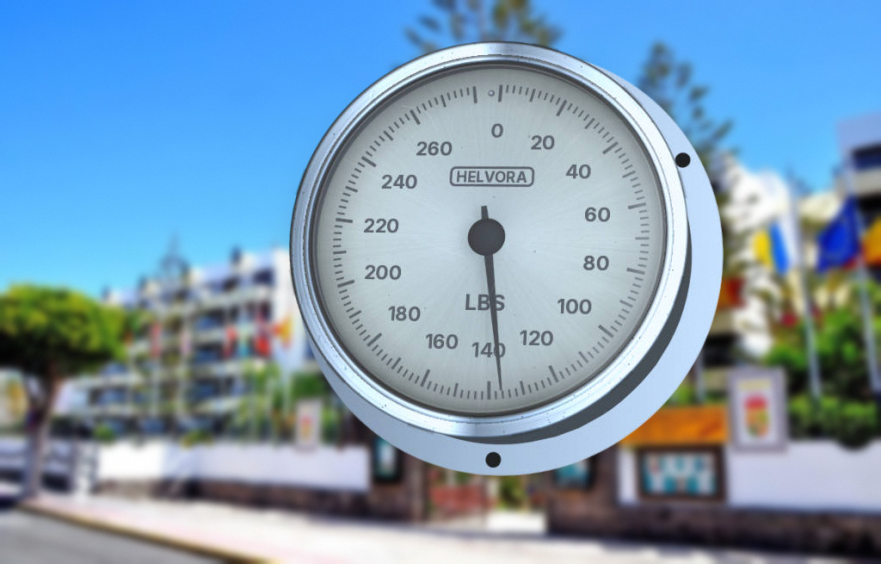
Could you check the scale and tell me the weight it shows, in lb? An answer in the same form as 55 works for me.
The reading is 136
